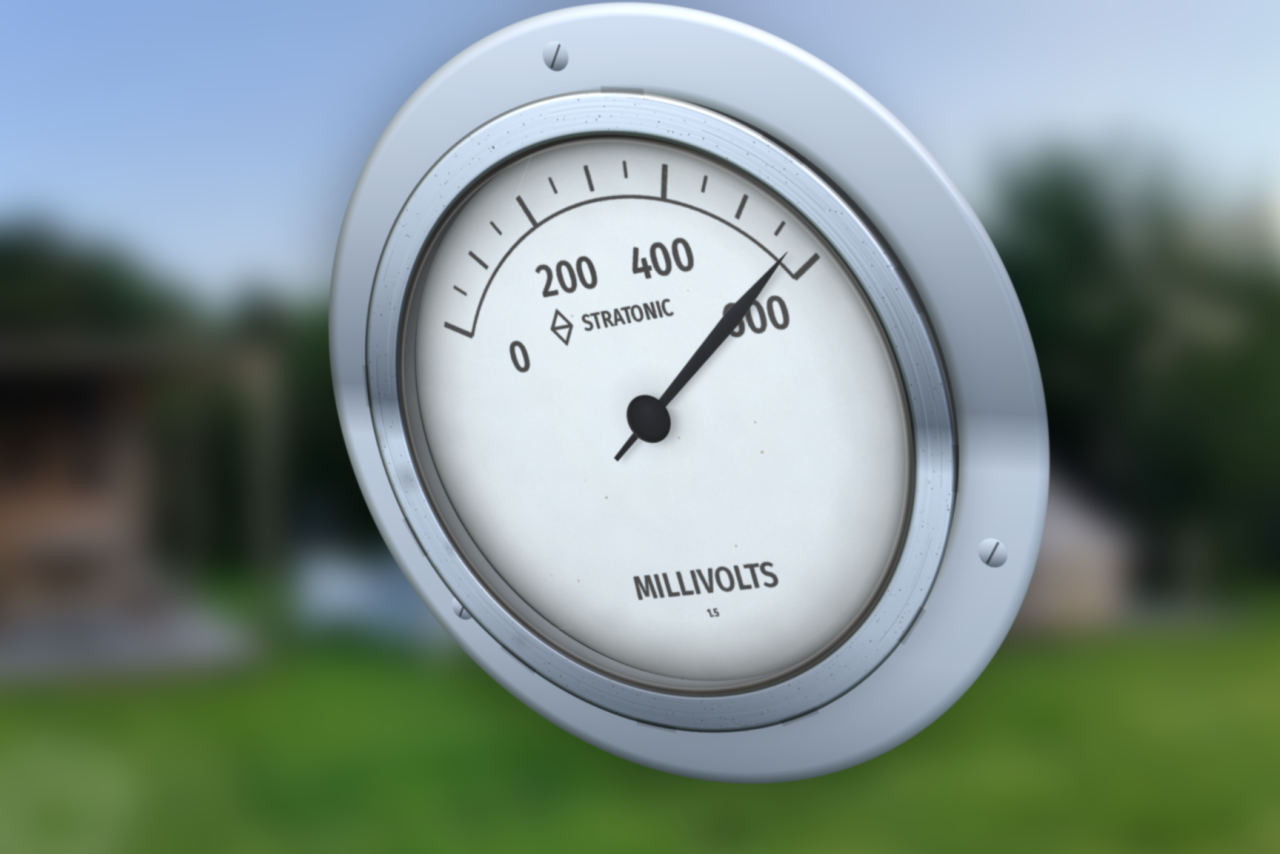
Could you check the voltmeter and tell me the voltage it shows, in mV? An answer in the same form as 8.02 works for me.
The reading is 575
